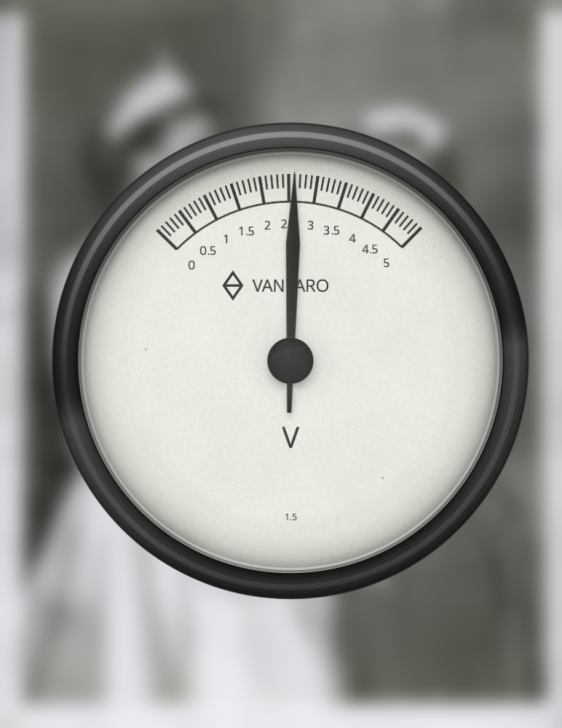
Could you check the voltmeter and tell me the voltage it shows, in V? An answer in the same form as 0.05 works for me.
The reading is 2.6
